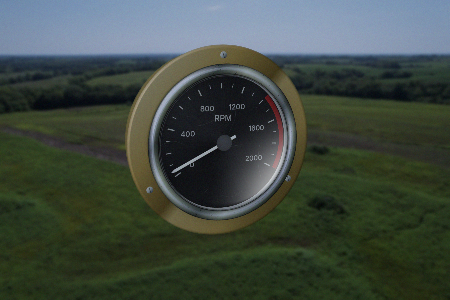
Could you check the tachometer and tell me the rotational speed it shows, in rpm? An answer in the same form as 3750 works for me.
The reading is 50
